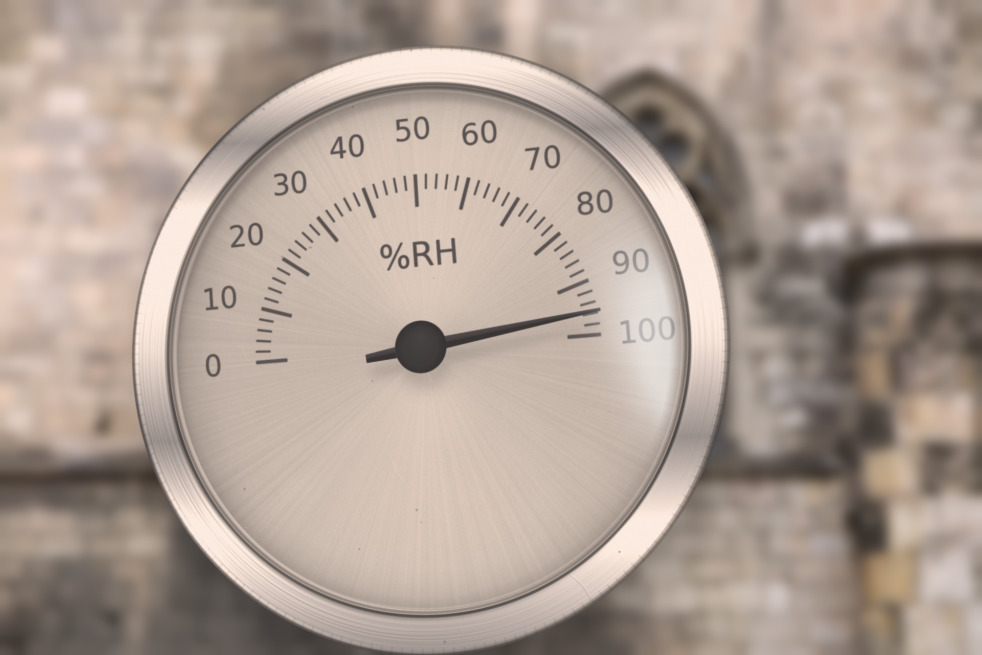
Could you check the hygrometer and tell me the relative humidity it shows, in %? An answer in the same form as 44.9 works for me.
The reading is 96
